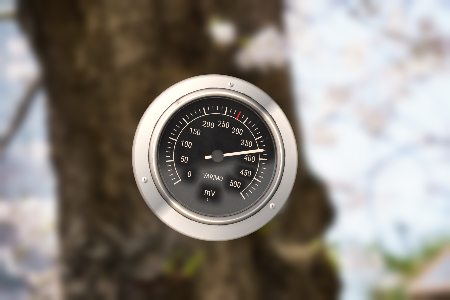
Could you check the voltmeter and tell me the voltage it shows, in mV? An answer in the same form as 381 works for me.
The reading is 380
